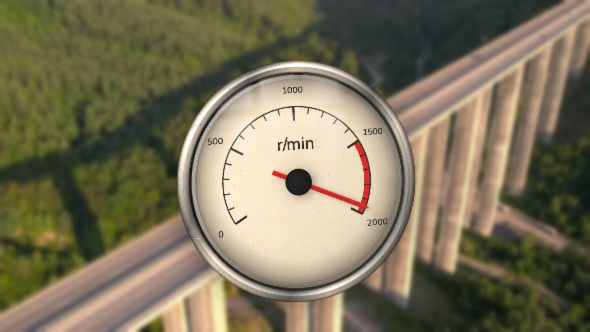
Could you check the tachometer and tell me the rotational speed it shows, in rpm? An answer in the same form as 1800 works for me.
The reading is 1950
